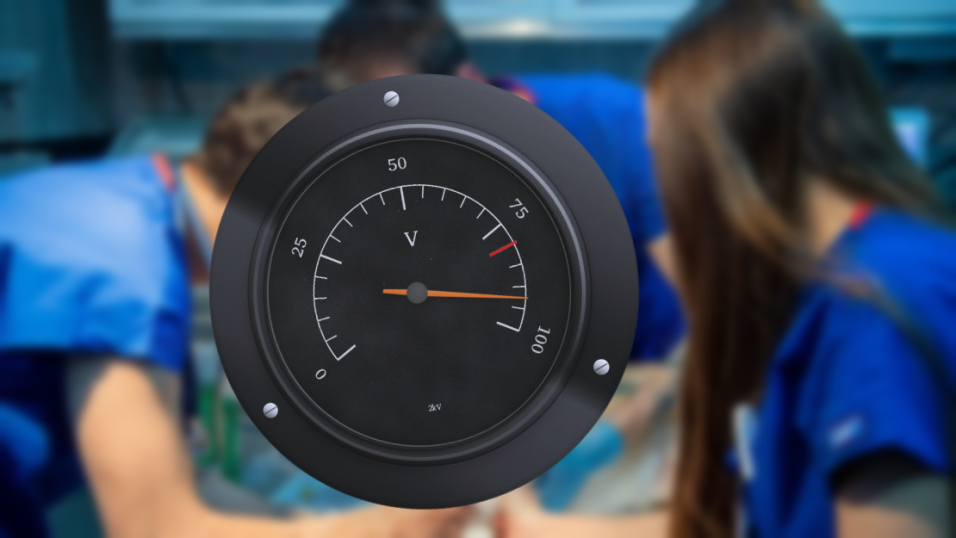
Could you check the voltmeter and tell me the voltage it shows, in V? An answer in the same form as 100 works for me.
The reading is 92.5
